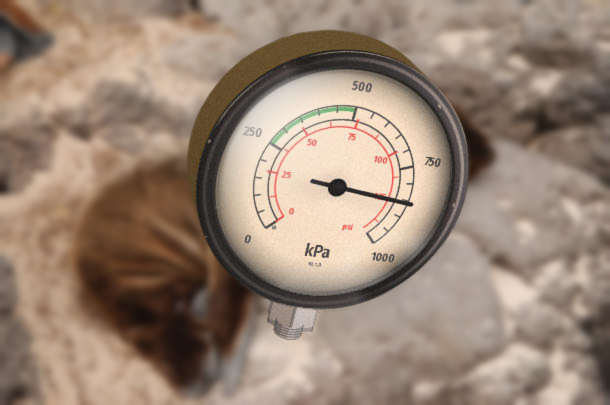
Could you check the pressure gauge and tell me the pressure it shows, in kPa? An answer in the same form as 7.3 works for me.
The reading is 850
